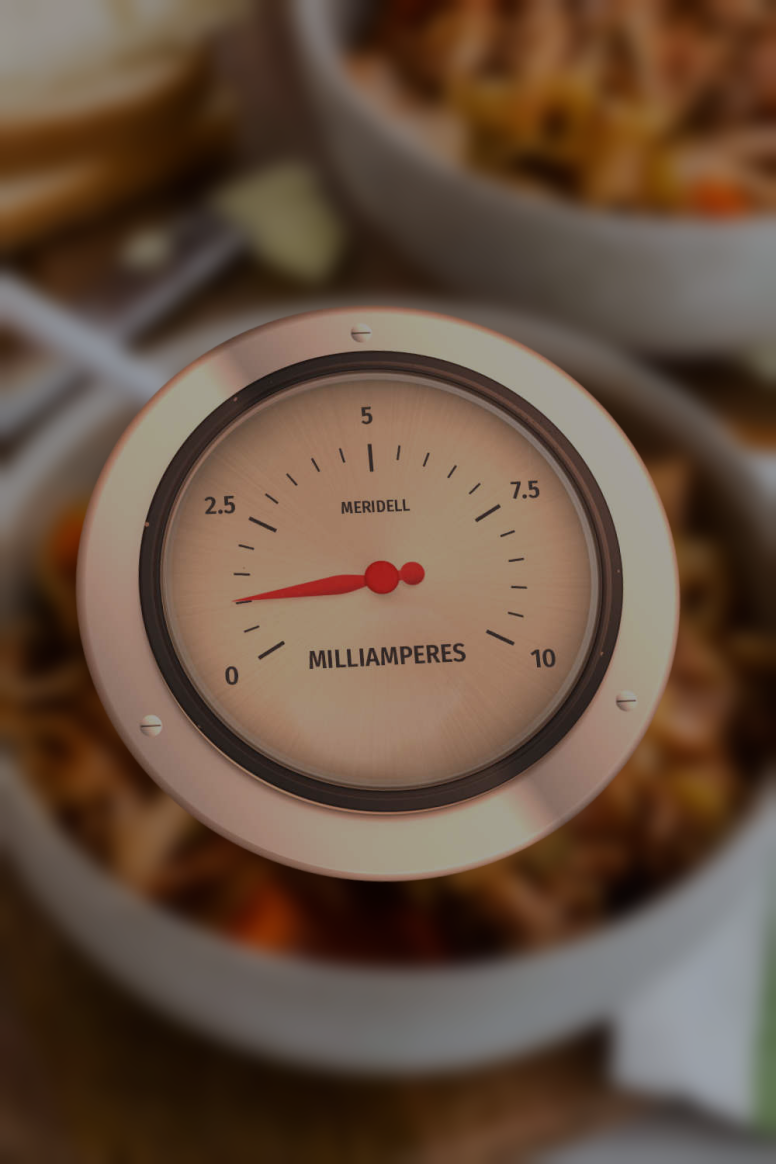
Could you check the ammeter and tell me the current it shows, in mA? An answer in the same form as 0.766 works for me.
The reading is 1
